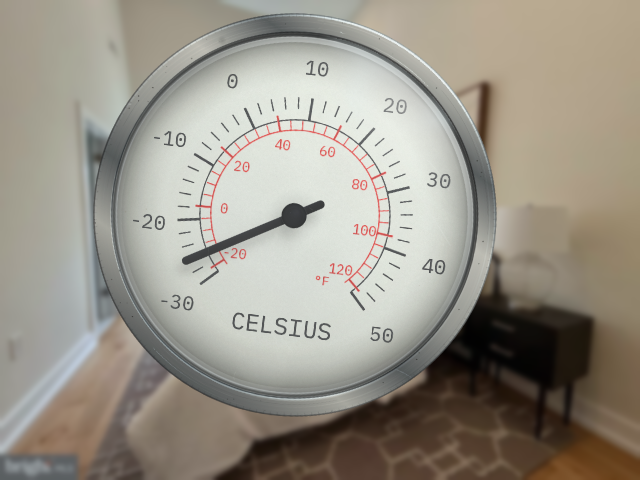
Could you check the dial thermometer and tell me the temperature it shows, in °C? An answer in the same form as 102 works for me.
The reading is -26
